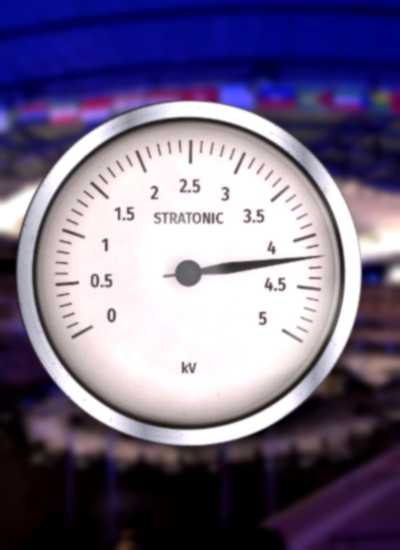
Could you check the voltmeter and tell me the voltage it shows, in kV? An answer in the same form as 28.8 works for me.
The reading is 4.2
